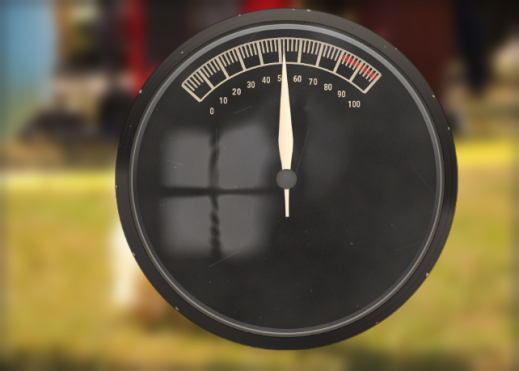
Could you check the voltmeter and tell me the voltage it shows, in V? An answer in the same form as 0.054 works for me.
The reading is 52
